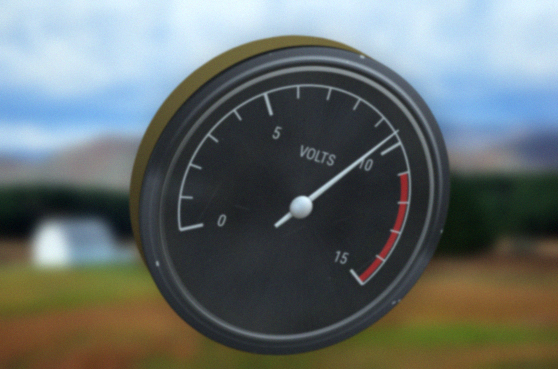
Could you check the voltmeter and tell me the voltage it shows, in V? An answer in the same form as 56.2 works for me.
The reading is 9.5
